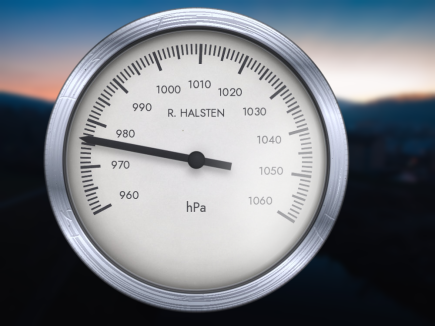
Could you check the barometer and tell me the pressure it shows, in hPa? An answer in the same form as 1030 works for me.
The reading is 976
